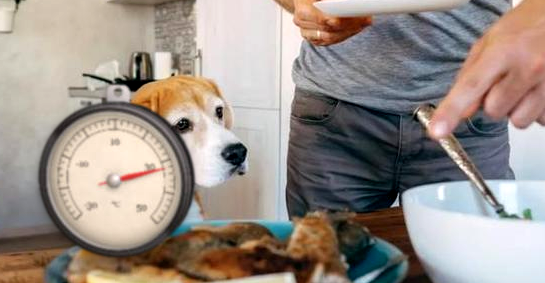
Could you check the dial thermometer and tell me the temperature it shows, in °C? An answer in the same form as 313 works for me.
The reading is 32
